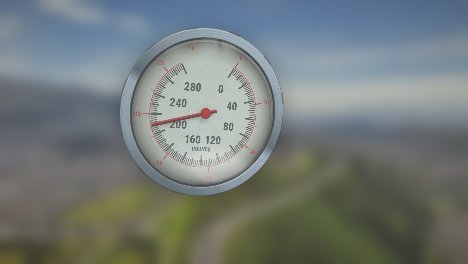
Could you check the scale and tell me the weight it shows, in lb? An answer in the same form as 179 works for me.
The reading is 210
